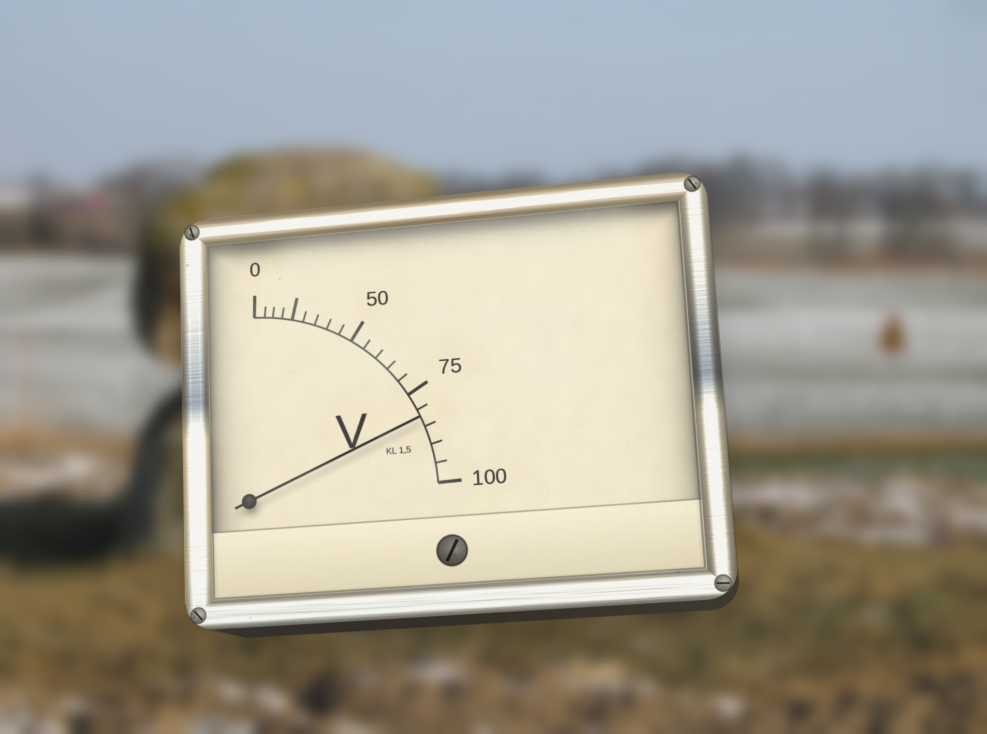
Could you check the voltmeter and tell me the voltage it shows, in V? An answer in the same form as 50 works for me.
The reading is 82.5
